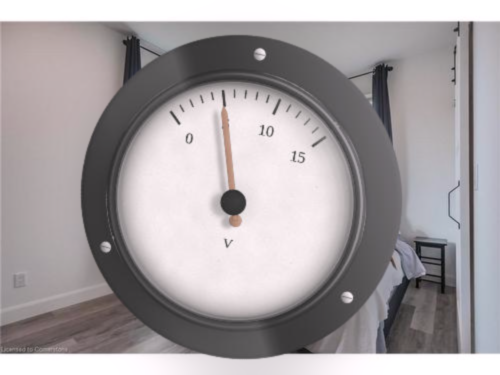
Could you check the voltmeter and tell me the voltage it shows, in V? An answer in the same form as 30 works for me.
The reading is 5
